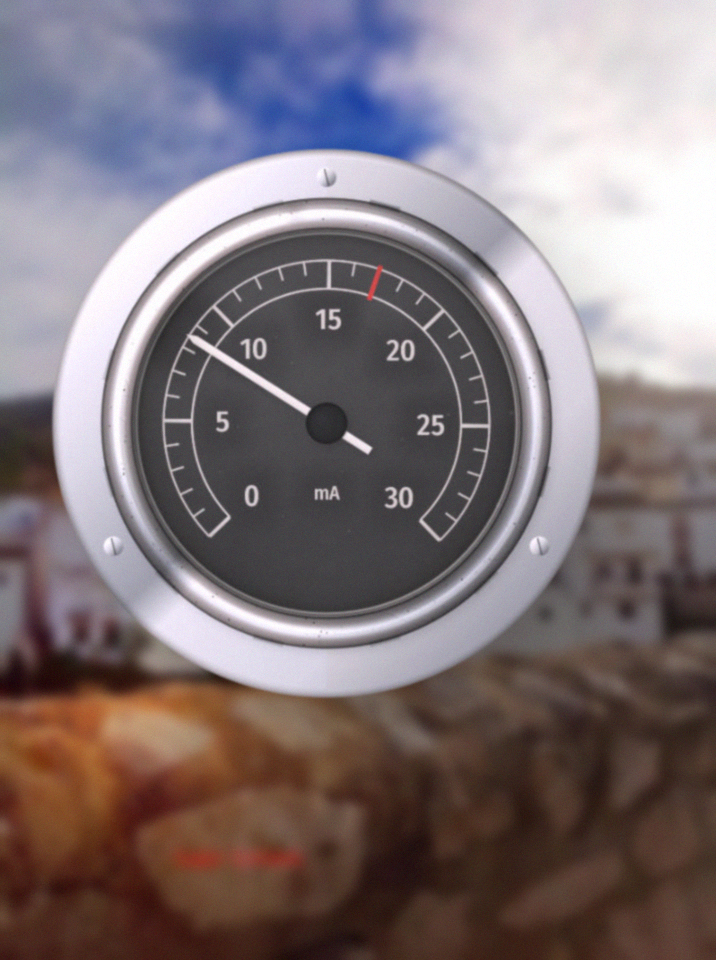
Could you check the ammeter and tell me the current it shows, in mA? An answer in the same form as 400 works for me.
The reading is 8.5
